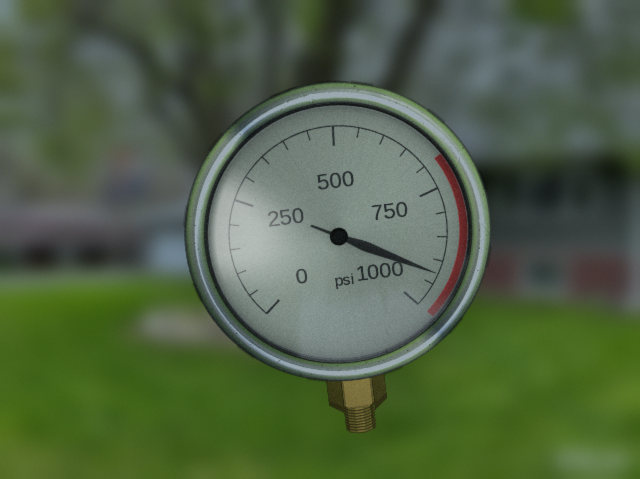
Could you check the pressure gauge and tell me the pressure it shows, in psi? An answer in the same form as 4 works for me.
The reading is 925
